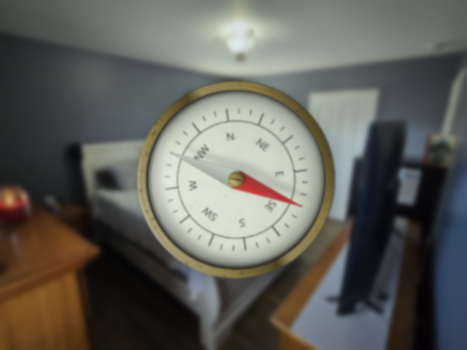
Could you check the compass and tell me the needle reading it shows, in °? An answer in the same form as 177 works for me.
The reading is 120
